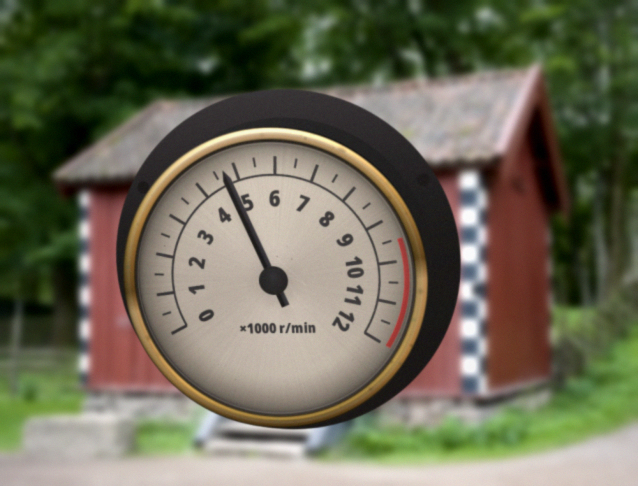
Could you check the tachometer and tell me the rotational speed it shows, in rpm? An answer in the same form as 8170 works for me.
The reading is 4750
